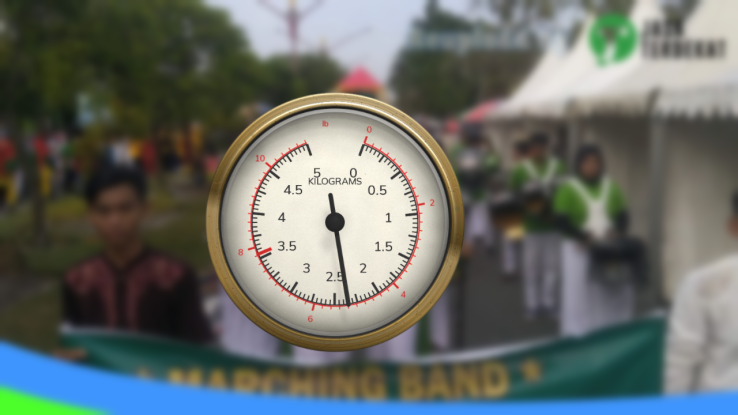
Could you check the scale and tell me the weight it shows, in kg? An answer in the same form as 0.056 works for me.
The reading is 2.35
